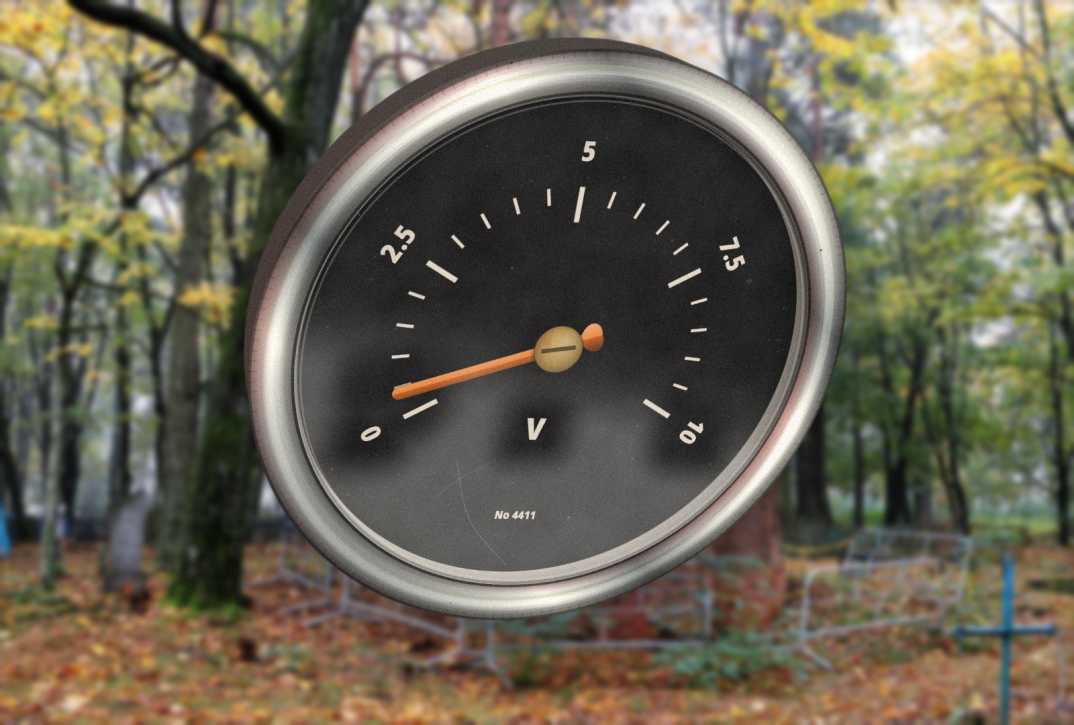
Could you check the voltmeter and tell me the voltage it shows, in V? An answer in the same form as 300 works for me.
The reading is 0.5
